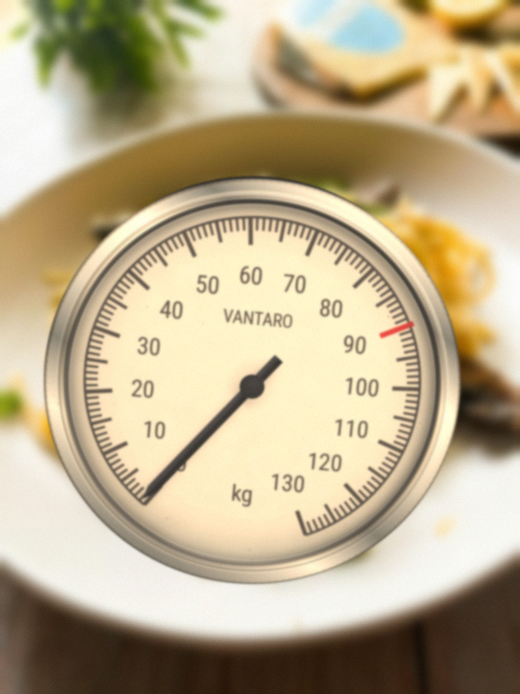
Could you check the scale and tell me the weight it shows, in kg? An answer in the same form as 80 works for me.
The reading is 1
